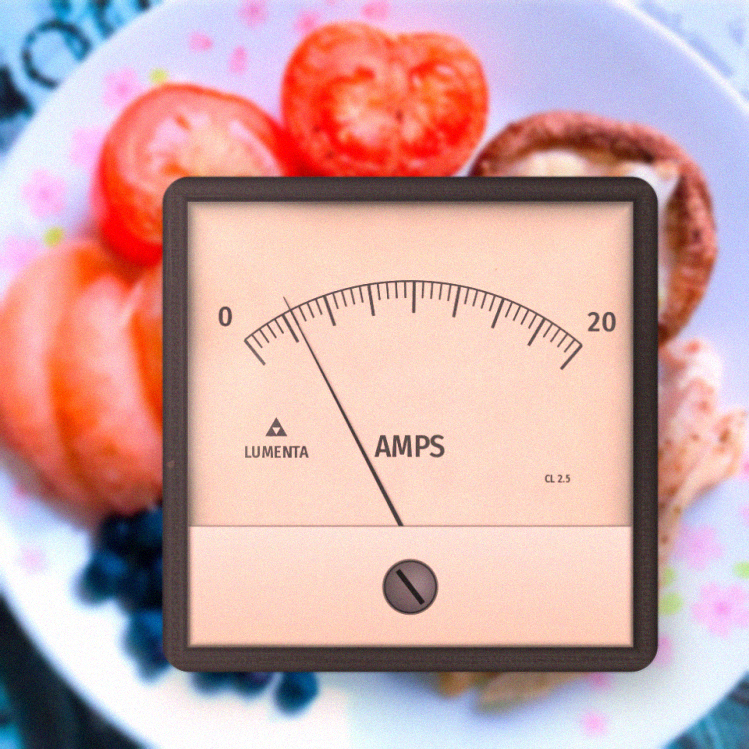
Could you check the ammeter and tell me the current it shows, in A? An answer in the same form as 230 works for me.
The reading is 3
